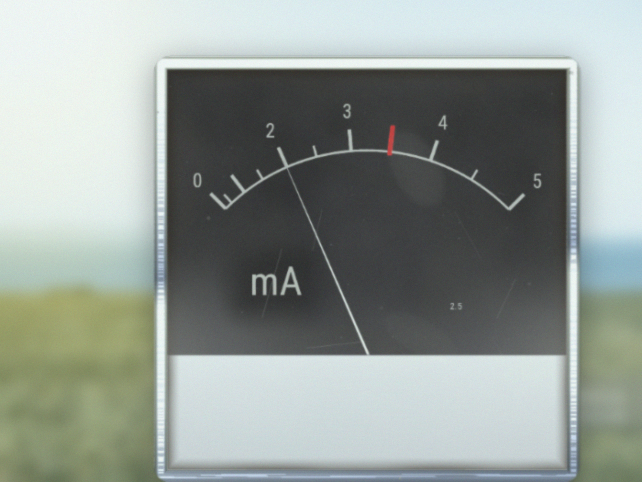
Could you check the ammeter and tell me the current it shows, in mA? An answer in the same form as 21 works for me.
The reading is 2
